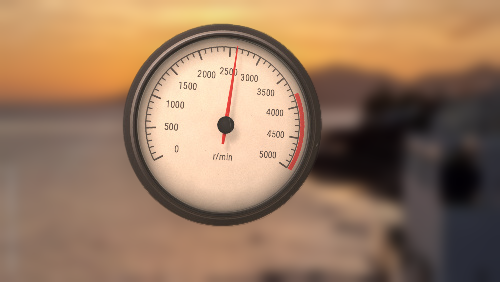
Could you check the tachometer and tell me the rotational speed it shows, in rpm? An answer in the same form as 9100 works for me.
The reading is 2600
